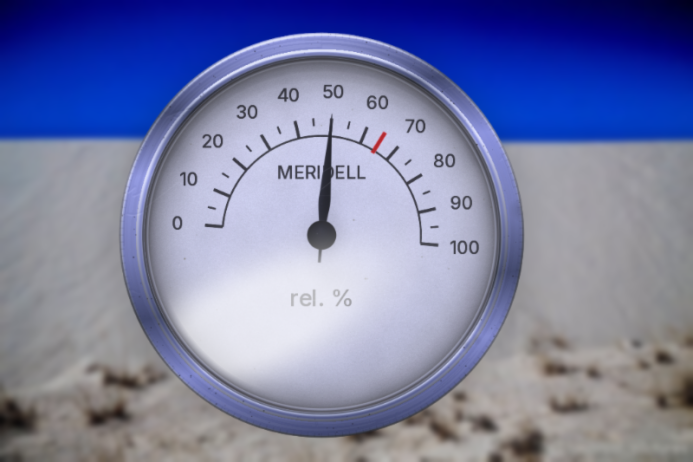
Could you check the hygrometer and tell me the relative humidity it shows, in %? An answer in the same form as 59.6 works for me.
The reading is 50
